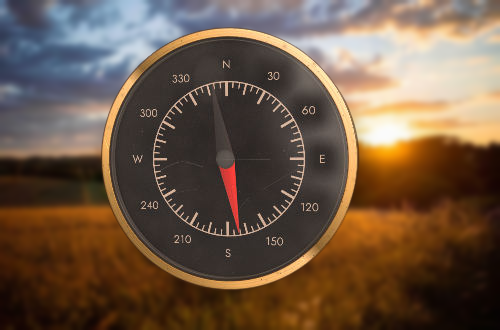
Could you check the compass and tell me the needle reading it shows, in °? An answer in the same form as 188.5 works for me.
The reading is 170
